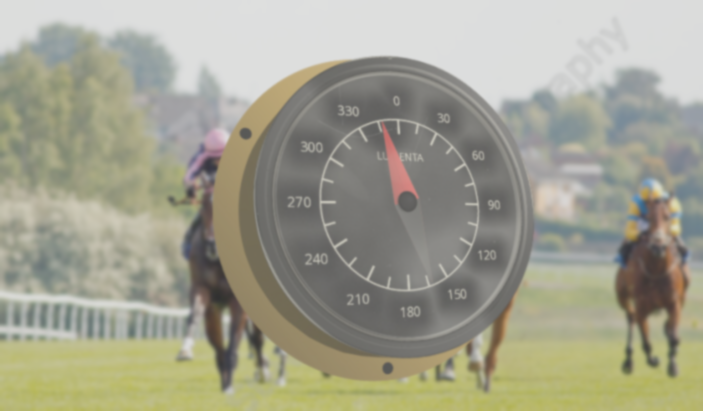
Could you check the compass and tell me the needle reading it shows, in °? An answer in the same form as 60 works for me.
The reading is 345
